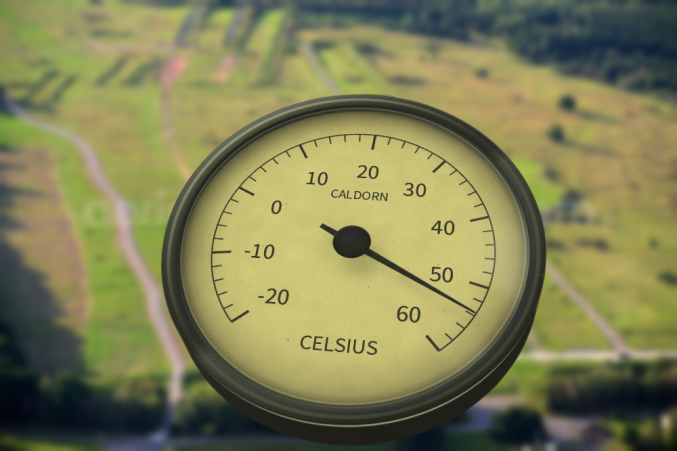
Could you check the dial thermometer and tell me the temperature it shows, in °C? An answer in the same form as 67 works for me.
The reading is 54
